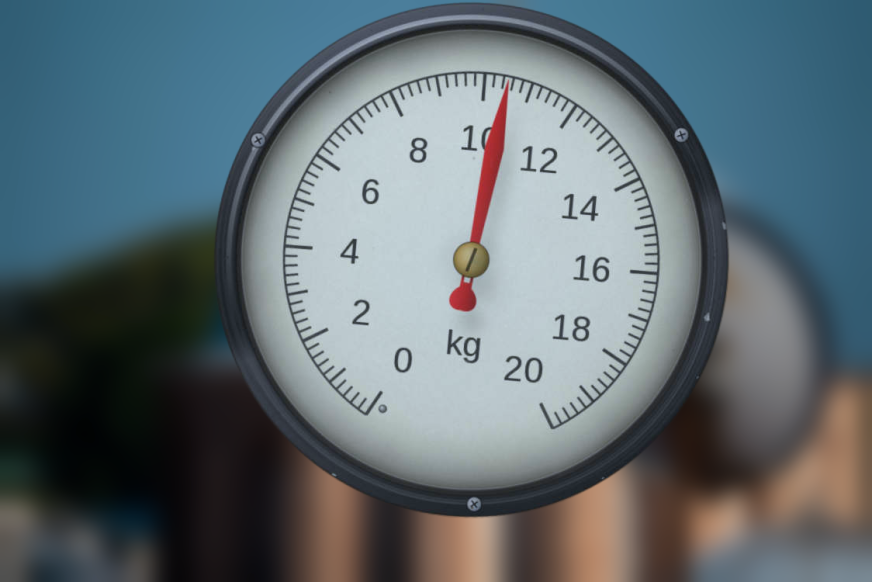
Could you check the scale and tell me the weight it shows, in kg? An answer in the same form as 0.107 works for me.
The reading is 10.5
